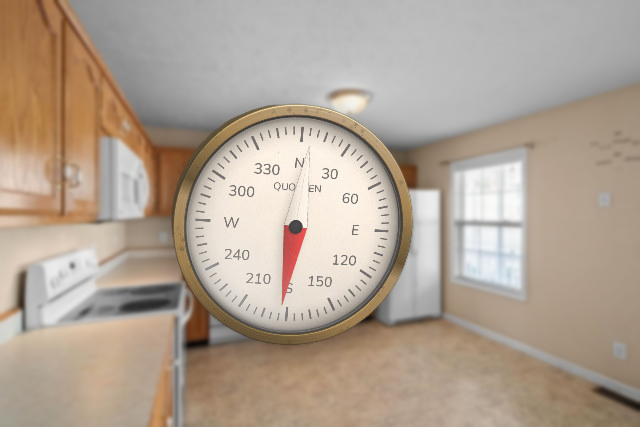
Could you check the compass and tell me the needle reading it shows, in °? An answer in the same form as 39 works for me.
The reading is 185
